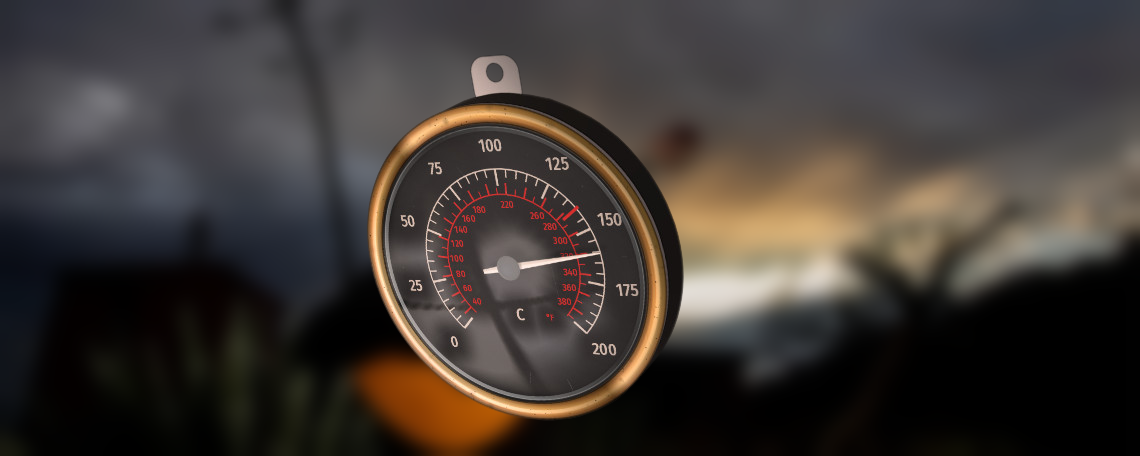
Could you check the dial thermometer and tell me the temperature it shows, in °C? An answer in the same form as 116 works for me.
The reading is 160
